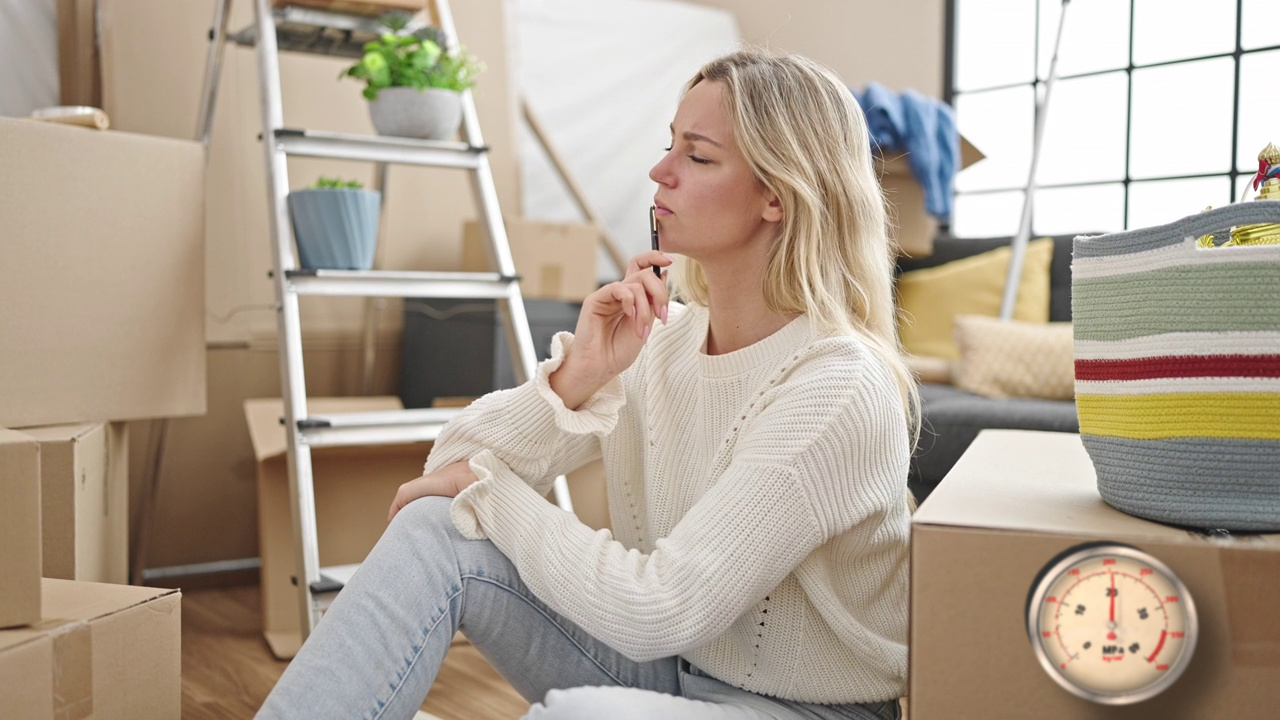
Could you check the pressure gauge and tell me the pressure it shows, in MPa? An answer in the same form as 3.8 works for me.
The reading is 20
